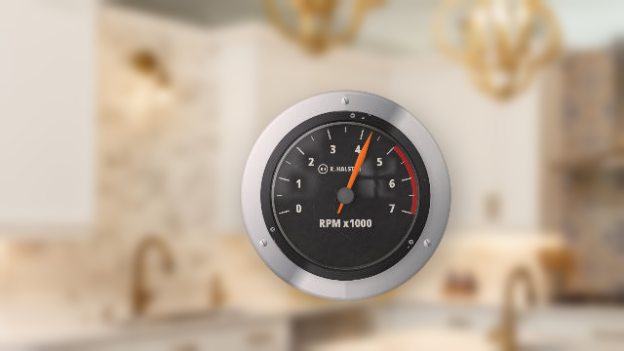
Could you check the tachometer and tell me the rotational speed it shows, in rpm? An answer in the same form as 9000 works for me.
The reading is 4250
